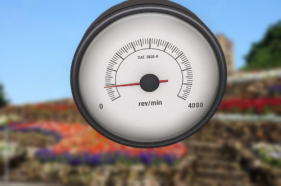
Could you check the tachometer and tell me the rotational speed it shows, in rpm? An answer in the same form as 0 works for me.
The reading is 400
